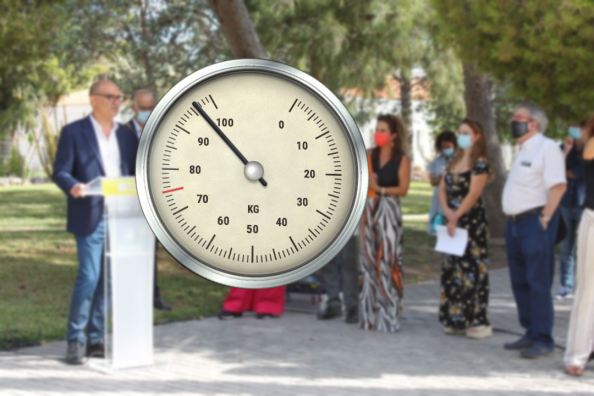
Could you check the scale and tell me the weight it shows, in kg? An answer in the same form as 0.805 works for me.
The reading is 96
